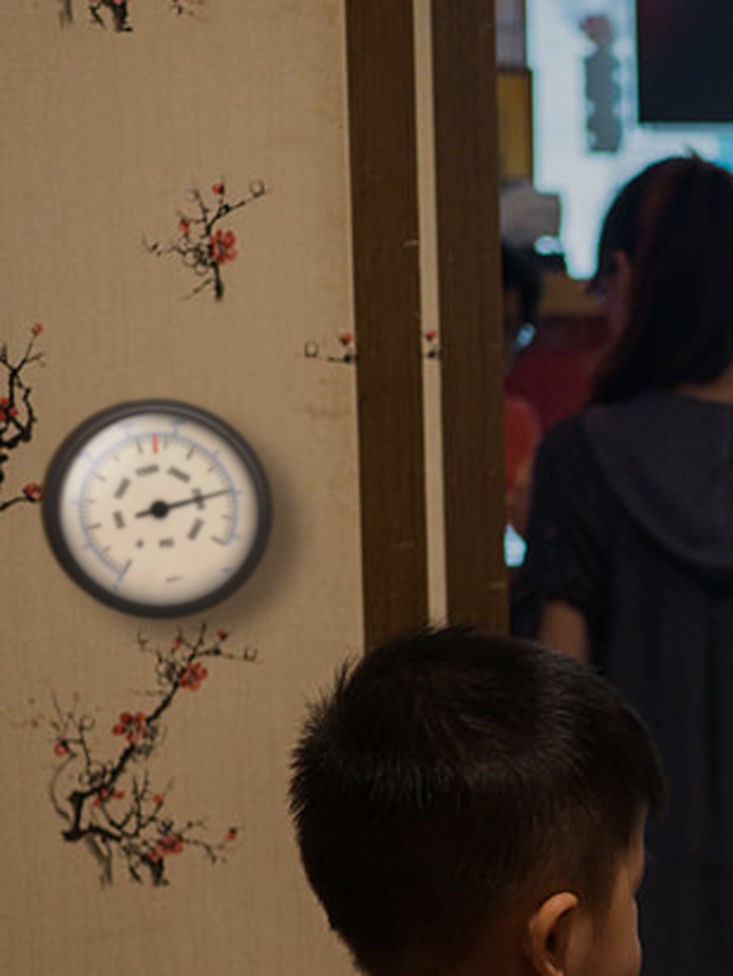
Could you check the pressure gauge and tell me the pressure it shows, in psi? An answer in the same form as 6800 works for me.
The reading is 2500
